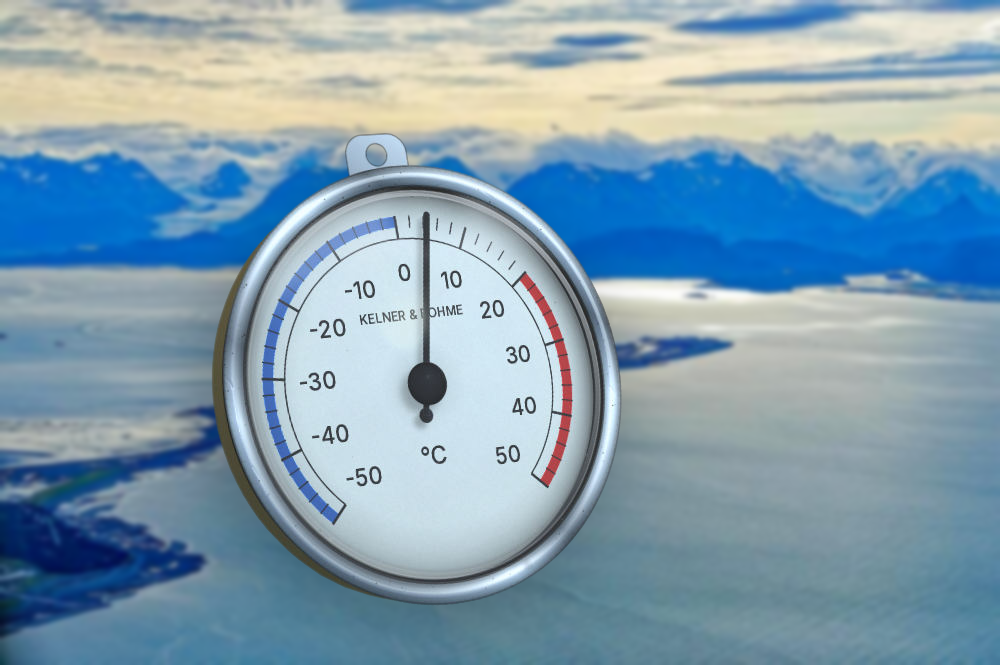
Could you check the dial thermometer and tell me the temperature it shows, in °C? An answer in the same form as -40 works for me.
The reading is 4
